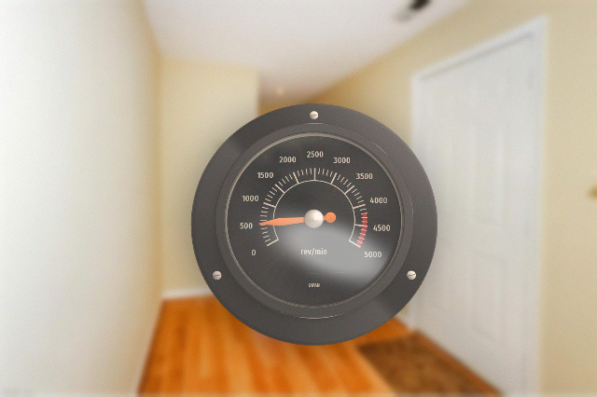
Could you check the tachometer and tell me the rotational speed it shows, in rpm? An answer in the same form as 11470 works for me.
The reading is 500
